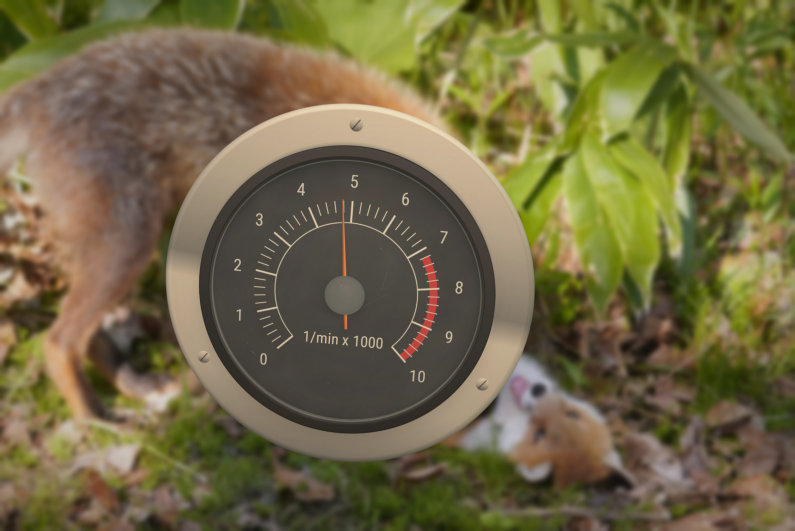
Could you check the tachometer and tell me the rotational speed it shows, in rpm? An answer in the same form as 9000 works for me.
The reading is 4800
